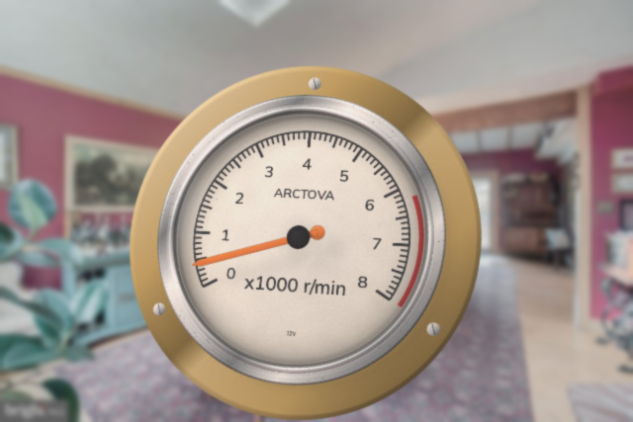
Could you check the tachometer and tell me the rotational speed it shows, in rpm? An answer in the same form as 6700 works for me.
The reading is 400
